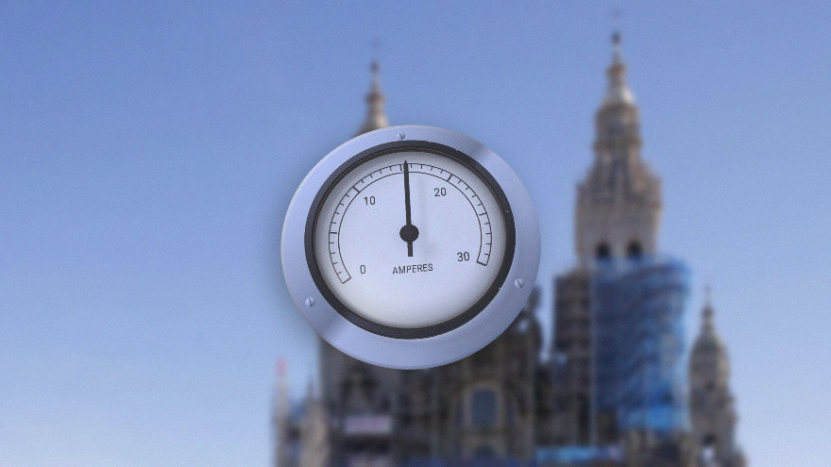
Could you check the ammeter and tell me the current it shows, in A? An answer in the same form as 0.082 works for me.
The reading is 15.5
